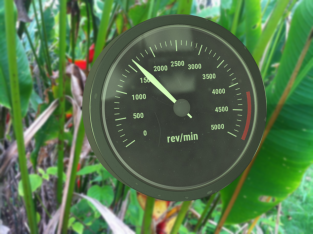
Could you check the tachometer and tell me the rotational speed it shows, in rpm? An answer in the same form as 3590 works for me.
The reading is 1600
